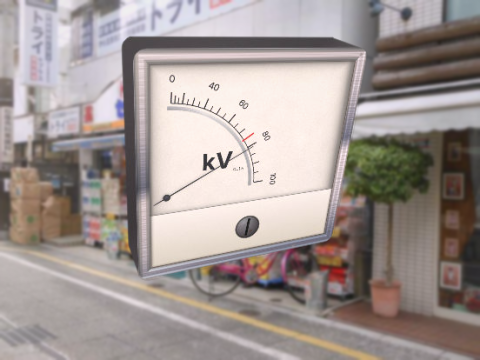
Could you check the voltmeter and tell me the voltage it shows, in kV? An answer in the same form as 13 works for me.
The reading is 80
